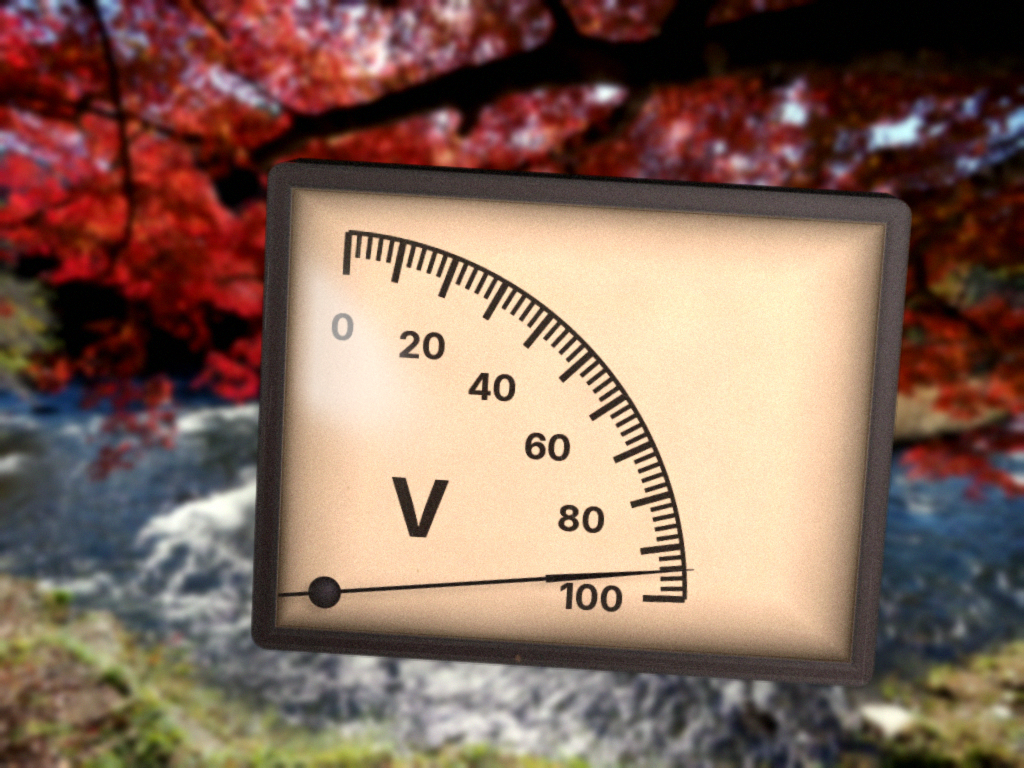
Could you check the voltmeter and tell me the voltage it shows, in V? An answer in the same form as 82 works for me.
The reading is 94
